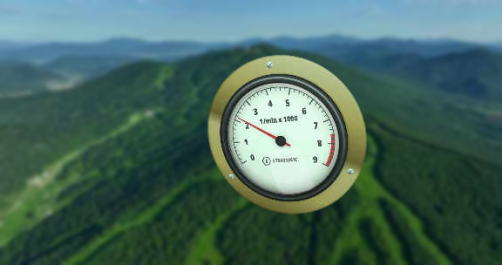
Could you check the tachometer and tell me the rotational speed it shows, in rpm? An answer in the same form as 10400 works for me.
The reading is 2200
